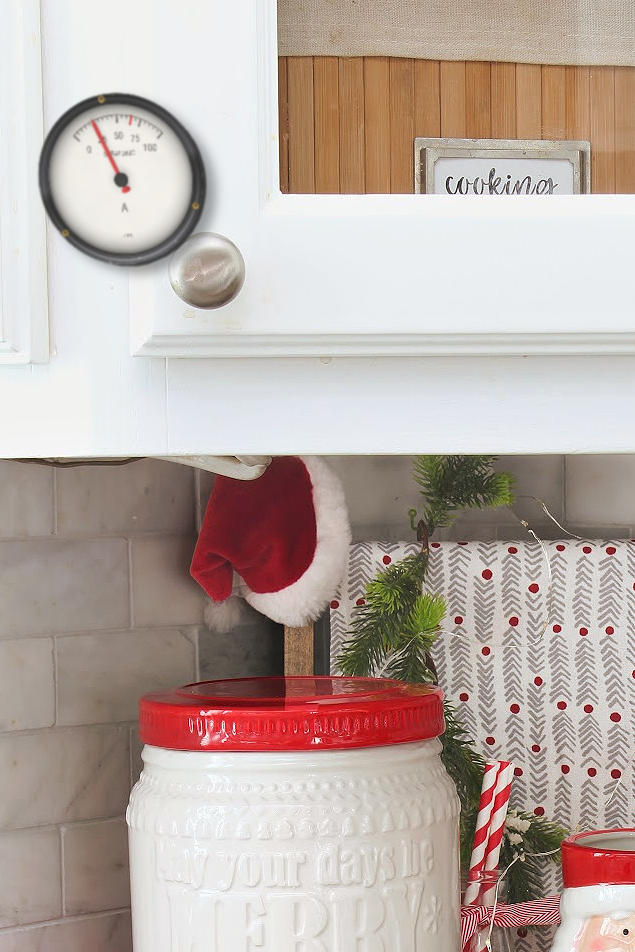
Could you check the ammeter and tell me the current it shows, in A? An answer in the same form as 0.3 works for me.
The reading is 25
